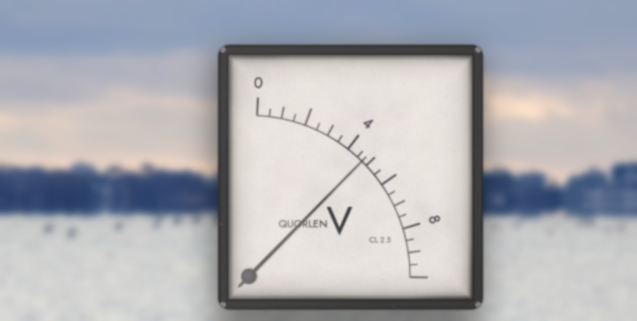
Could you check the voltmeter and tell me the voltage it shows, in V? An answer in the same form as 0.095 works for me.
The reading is 4.75
